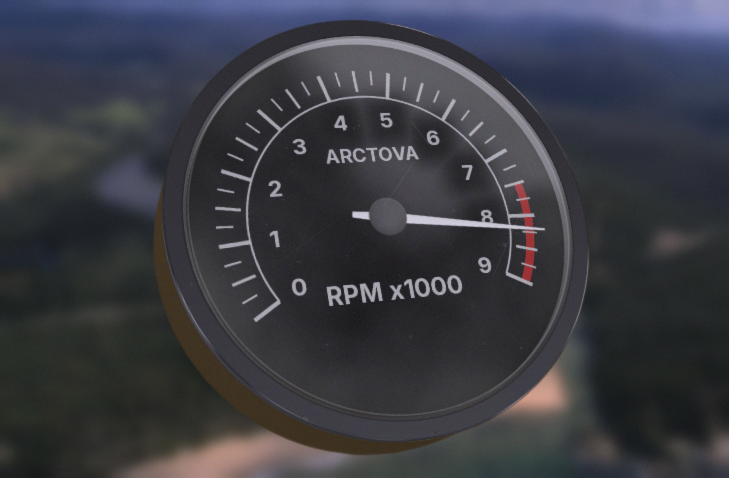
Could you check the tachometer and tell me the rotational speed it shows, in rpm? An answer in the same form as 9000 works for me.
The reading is 8250
